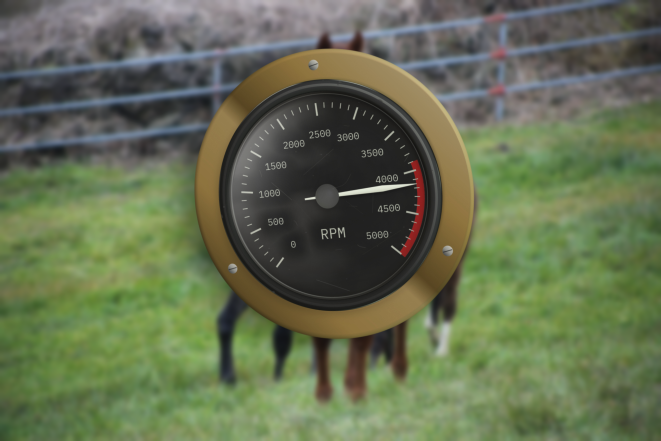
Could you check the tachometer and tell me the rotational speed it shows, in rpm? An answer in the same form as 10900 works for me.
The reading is 4150
